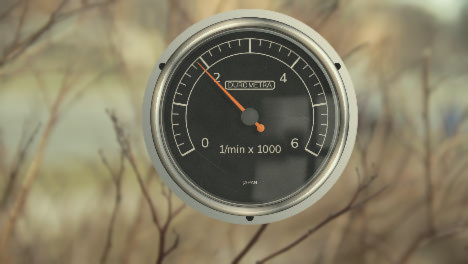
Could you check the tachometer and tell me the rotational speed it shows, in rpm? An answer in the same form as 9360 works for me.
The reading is 1900
